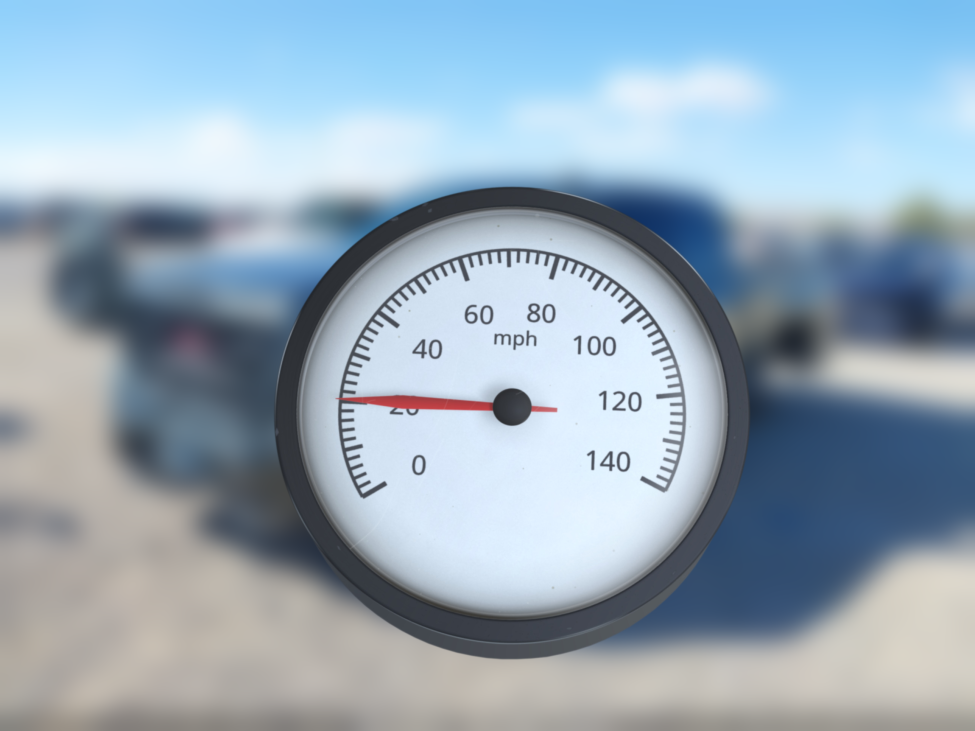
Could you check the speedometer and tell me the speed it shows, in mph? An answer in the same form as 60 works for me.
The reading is 20
